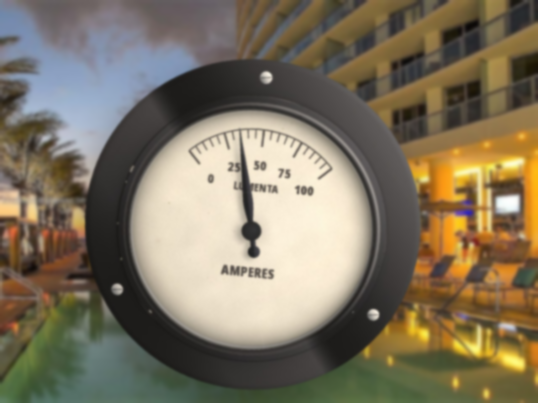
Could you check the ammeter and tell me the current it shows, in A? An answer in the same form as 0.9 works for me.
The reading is 35
